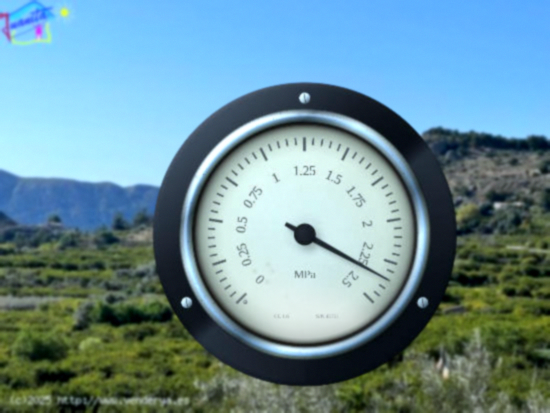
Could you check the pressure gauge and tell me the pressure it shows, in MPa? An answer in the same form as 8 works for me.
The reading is 2.35
